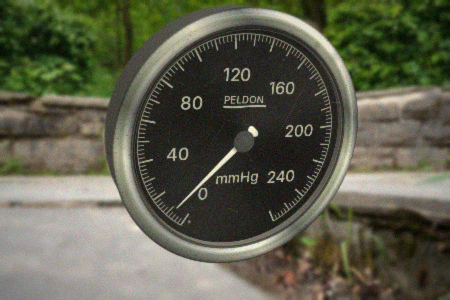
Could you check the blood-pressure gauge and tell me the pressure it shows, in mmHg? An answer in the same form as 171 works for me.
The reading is 10
